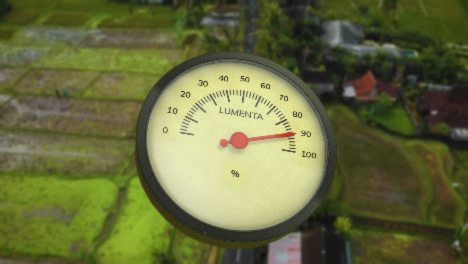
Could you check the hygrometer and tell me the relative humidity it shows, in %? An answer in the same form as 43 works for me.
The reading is 90
